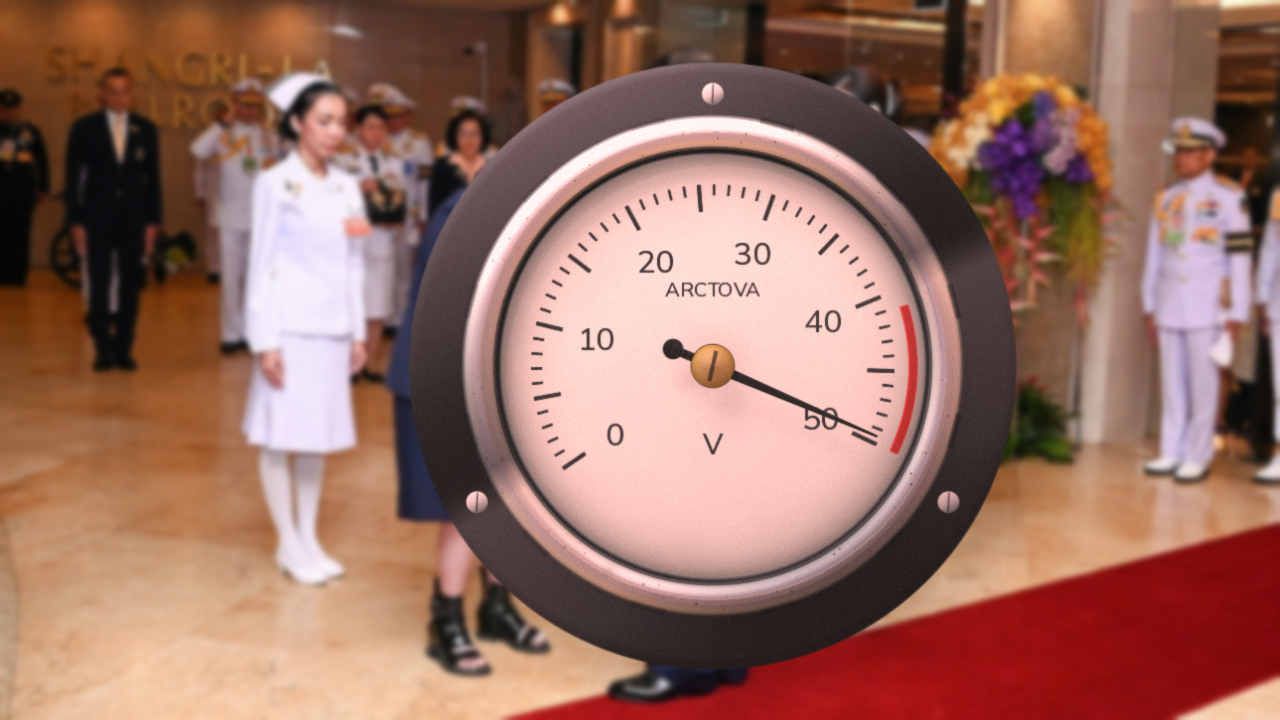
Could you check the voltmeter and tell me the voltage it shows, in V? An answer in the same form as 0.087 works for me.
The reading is 49.5
